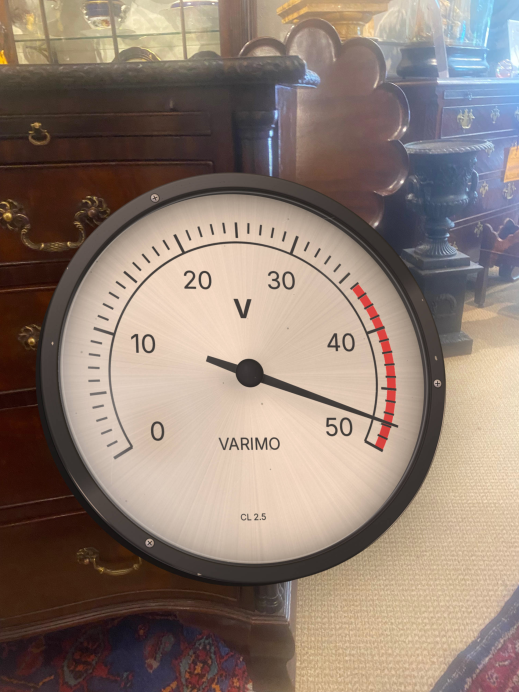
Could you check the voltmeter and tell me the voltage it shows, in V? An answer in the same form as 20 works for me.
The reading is 48
